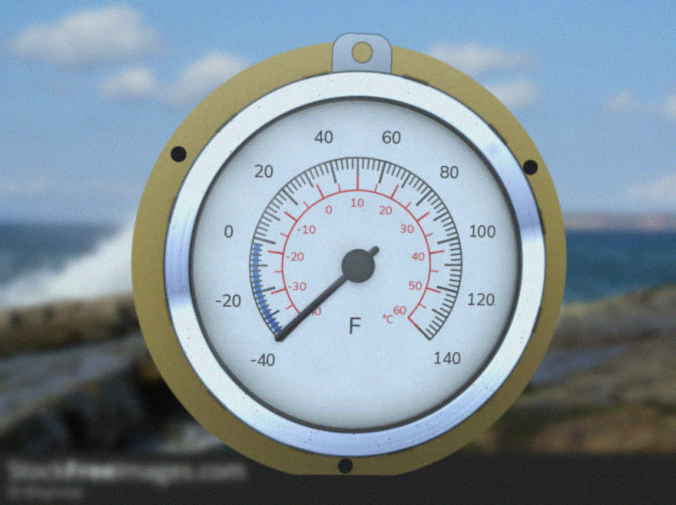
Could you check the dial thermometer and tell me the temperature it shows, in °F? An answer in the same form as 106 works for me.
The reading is -38
